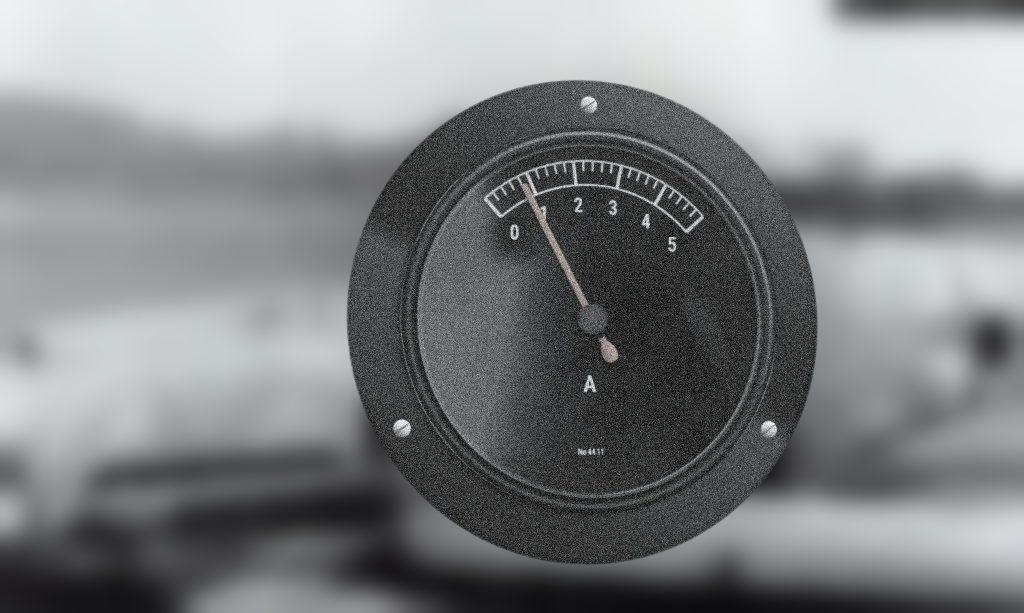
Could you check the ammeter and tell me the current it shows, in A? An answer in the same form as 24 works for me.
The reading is 0.8
